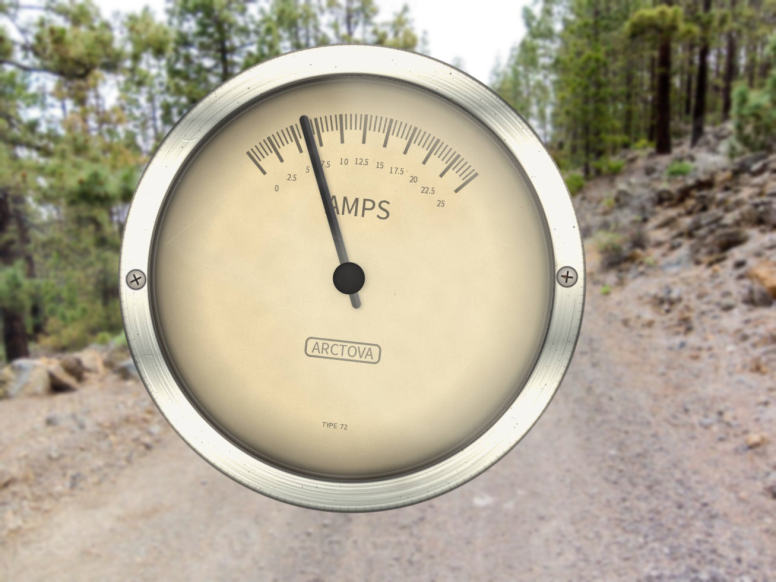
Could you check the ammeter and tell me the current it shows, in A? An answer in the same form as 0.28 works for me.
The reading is 6.5
